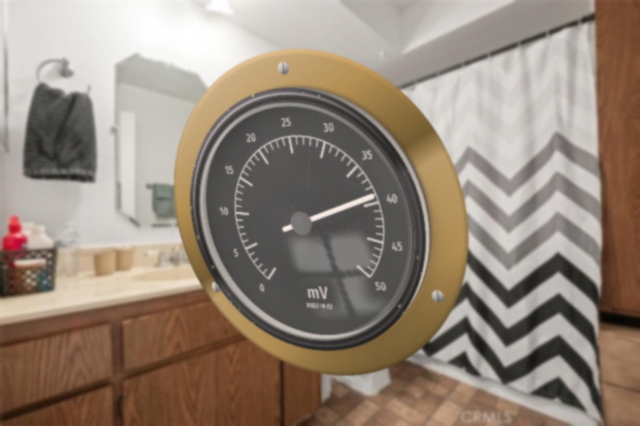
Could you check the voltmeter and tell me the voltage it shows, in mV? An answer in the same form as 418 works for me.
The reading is 39
